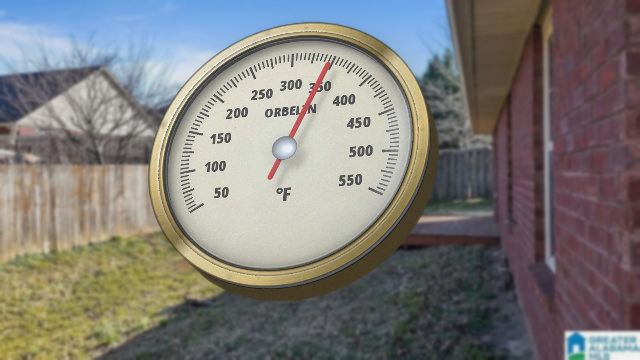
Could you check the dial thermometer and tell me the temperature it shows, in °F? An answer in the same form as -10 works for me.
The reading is 350
